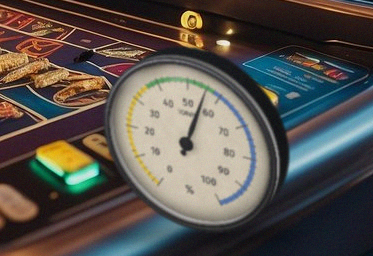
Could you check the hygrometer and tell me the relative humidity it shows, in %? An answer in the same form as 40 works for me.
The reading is 56
